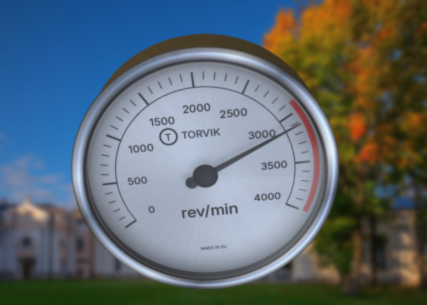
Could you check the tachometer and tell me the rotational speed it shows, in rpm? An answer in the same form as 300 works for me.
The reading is 3100
